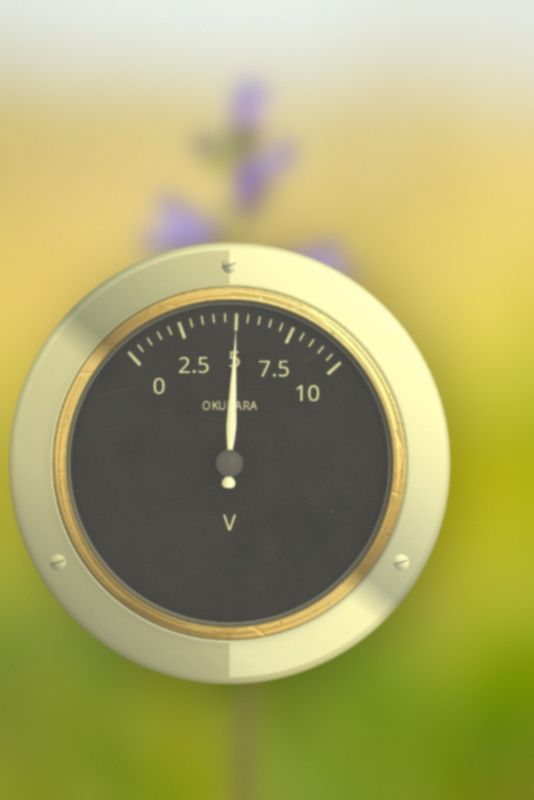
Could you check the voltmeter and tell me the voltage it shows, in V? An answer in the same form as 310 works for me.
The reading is 5
